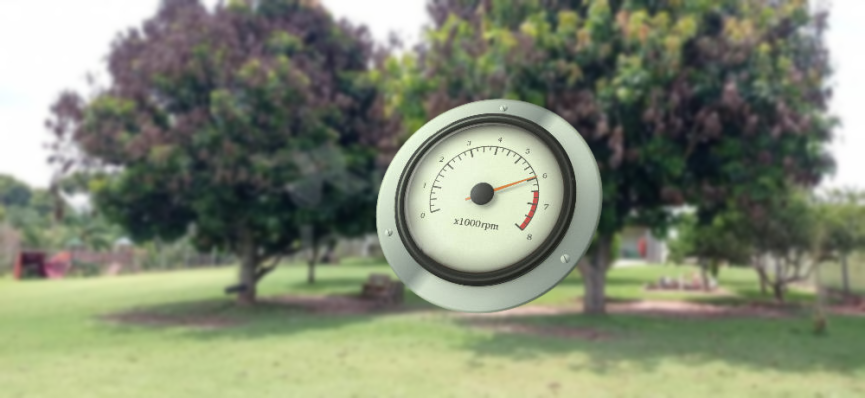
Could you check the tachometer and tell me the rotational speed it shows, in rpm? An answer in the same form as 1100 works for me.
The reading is 6000
